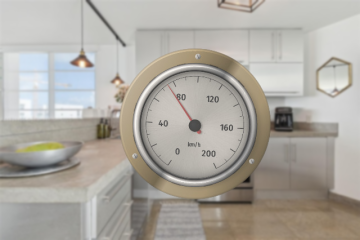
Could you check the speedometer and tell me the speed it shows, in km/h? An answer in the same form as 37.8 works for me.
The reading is 75
